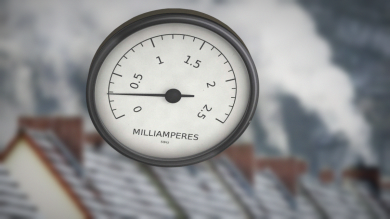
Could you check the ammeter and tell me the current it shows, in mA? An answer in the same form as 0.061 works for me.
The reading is 0.3
